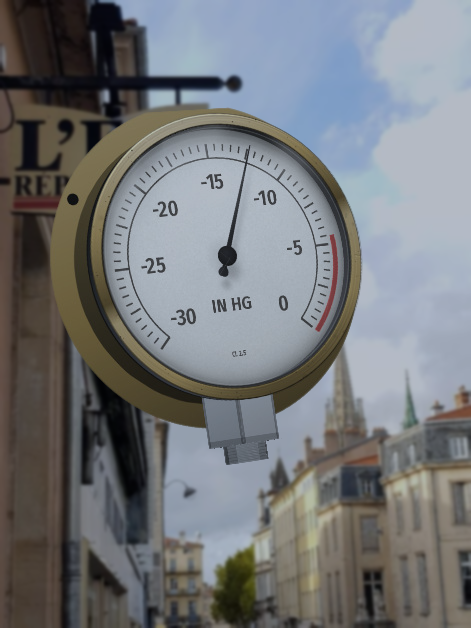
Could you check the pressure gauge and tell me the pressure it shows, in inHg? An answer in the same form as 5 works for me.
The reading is -12.5
